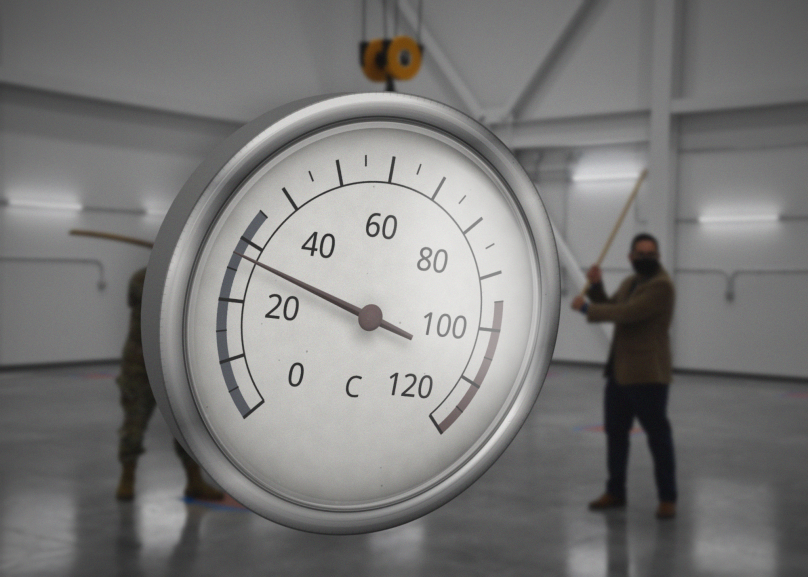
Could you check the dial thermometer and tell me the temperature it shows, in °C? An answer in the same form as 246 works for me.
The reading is 27.5
